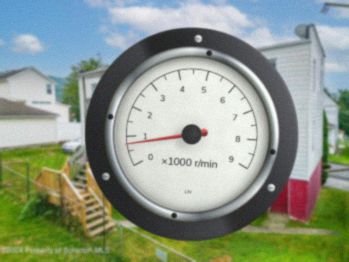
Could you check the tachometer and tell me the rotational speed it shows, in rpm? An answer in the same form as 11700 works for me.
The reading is 750
